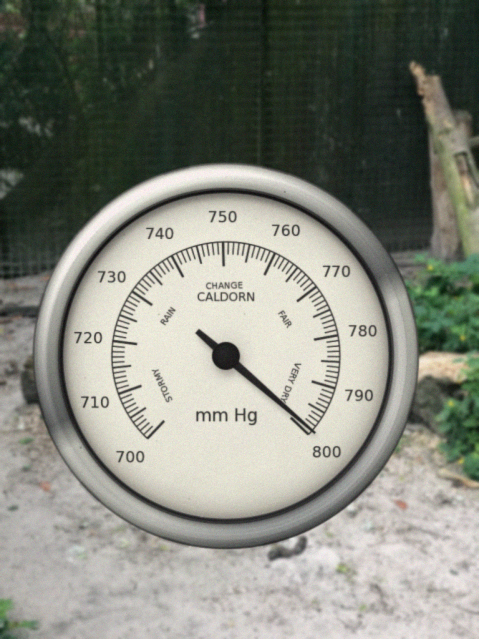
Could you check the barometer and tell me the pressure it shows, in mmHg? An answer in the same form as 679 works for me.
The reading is 799
